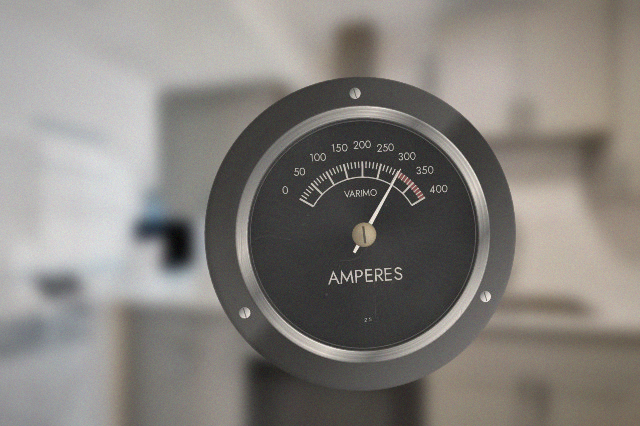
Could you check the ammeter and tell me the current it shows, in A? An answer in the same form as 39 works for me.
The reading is 300
